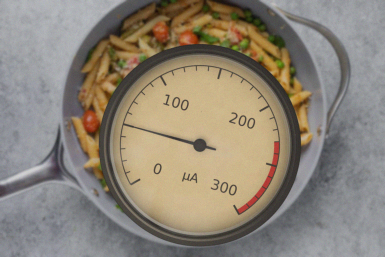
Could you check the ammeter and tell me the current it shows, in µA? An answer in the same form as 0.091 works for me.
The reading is 50
